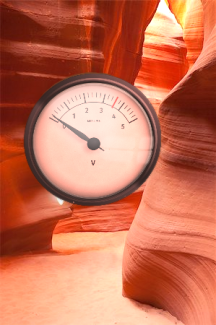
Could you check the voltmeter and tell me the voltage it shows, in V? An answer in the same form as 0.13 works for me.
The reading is 0.2
